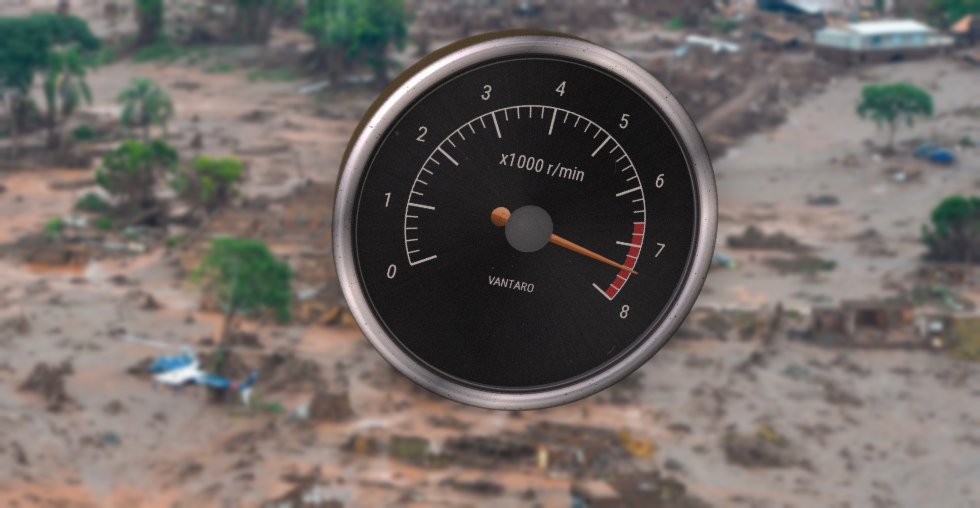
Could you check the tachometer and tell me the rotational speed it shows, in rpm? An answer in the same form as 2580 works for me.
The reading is 7400
